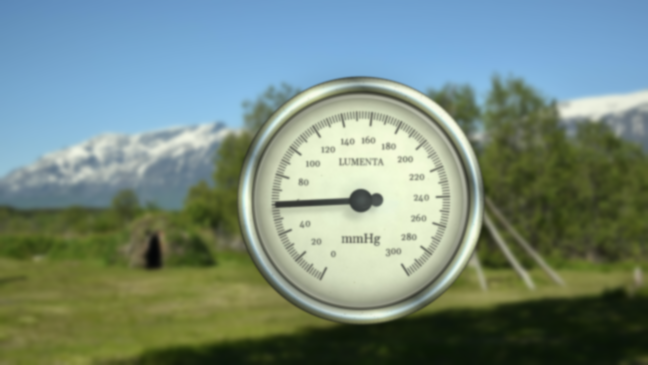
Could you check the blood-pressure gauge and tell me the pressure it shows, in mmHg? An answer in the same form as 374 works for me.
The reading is 60
